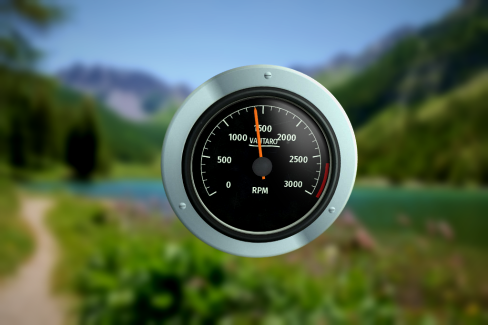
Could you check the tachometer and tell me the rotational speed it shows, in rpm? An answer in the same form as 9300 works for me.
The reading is 1400
